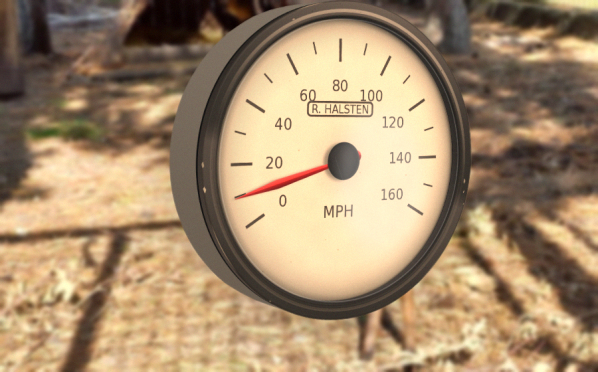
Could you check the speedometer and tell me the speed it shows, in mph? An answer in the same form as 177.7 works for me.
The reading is 10
